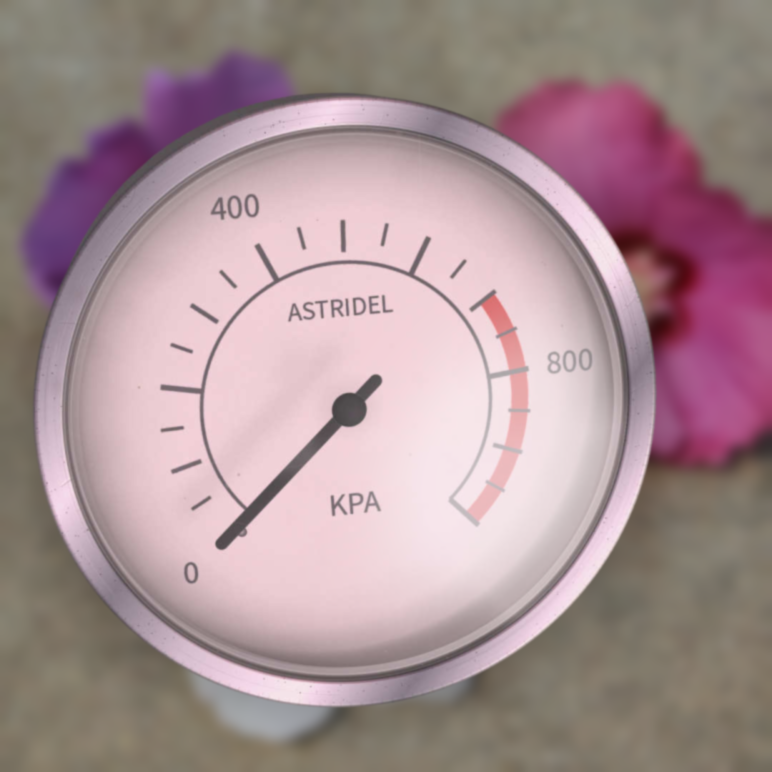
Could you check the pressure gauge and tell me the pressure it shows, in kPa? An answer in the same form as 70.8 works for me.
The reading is 0
